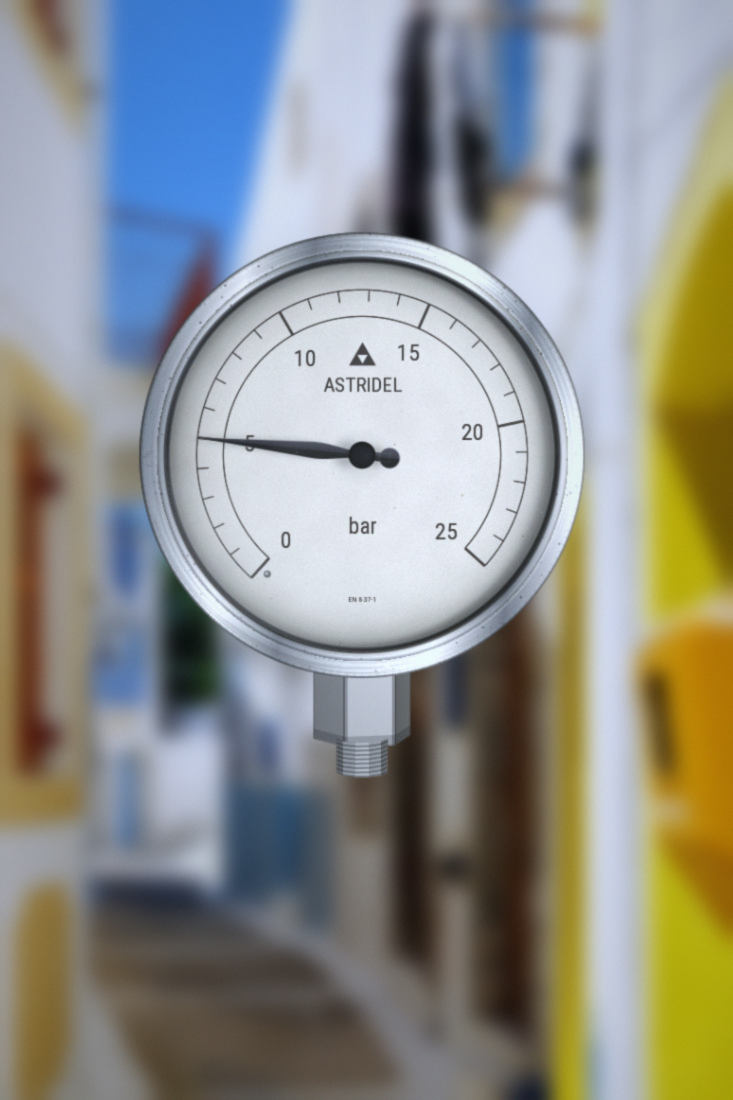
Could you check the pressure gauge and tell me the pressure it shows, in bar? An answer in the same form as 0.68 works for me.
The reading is 5
